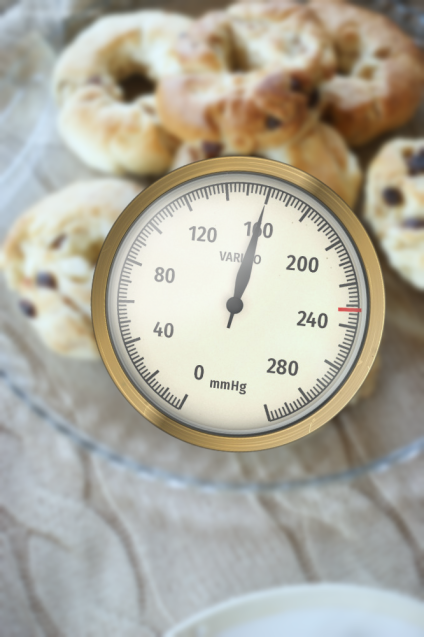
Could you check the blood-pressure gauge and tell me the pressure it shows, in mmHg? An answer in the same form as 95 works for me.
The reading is 160
